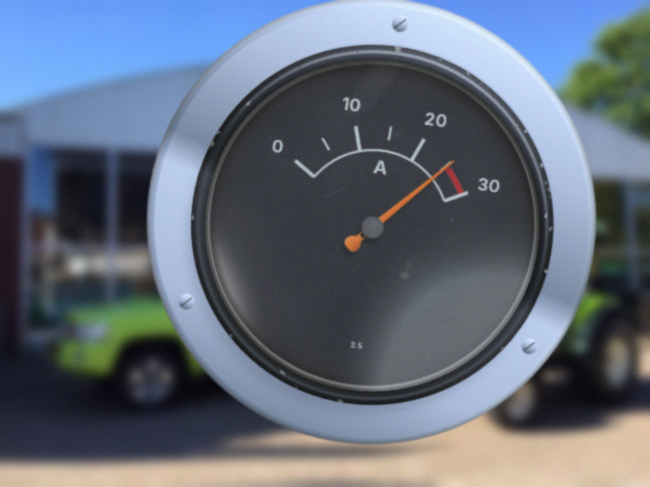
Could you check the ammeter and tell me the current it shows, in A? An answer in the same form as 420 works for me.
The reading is 25
